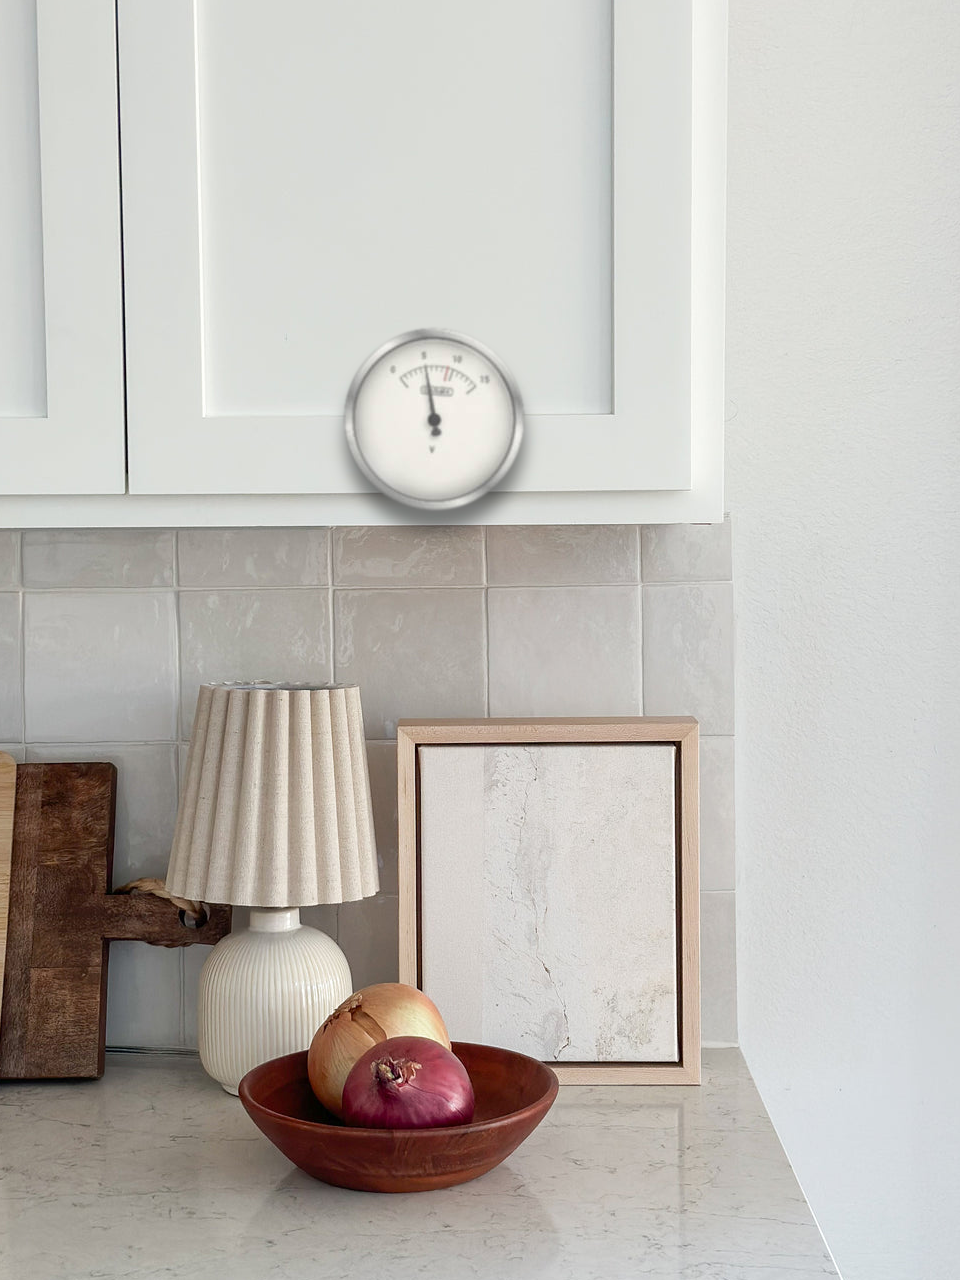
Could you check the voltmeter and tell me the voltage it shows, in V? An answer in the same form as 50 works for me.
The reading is 5
